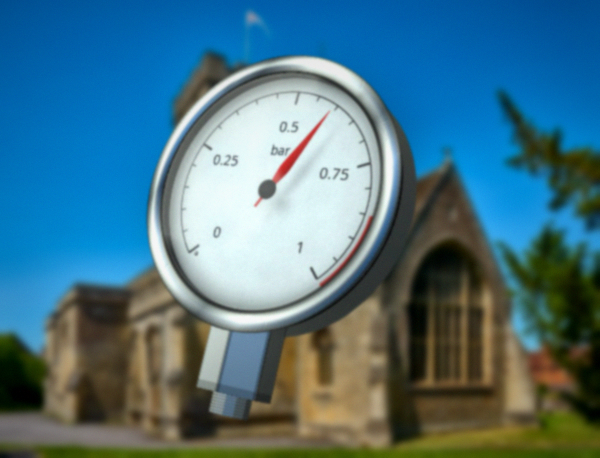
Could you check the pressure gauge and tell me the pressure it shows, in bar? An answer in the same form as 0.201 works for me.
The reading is 0.6
